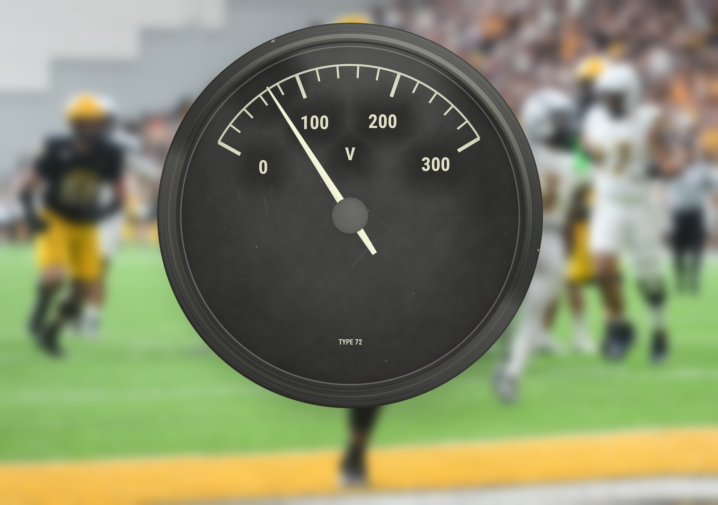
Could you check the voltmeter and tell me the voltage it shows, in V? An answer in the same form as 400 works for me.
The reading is 70
